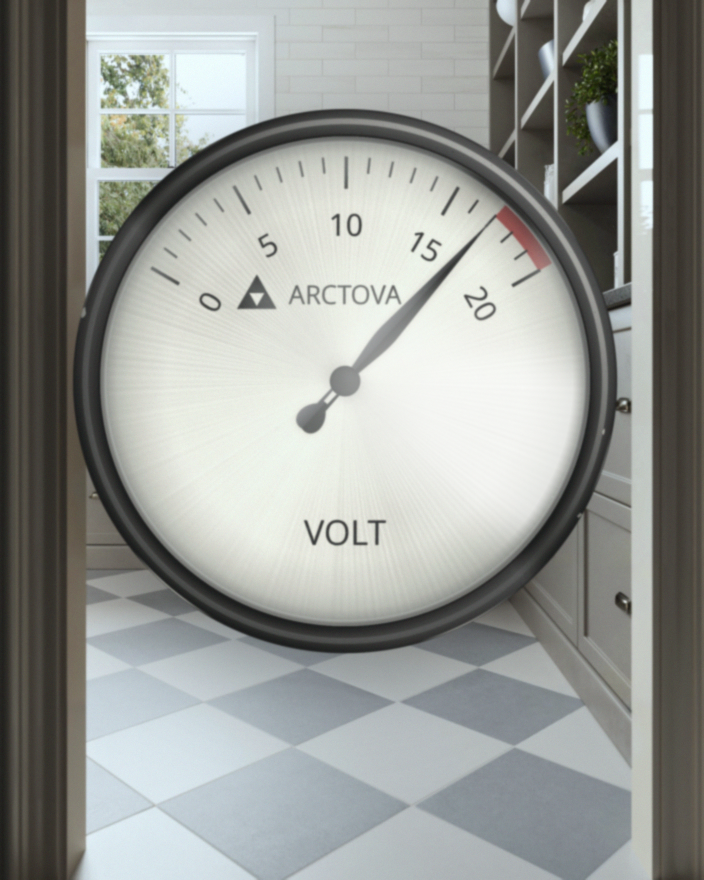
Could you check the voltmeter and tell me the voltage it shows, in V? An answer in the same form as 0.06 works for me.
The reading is 17
